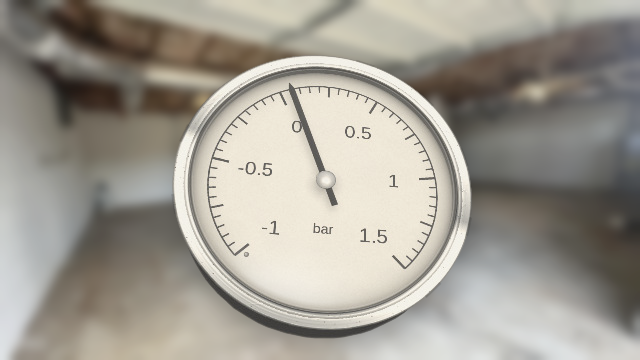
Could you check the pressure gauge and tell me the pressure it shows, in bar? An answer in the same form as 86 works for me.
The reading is 0.05
